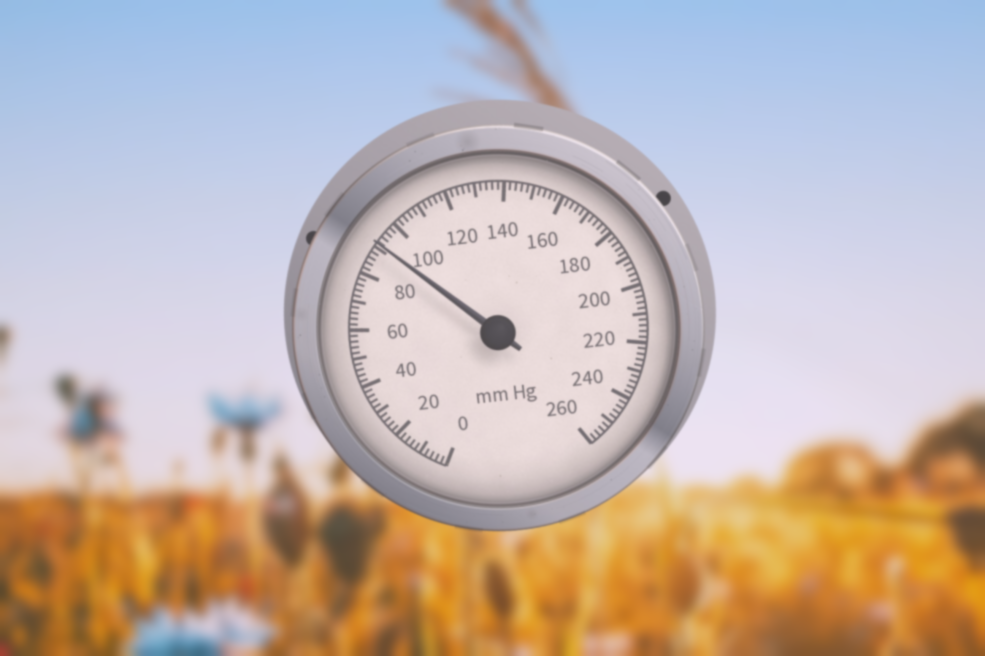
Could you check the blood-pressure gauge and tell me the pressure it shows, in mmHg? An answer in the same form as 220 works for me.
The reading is 92
